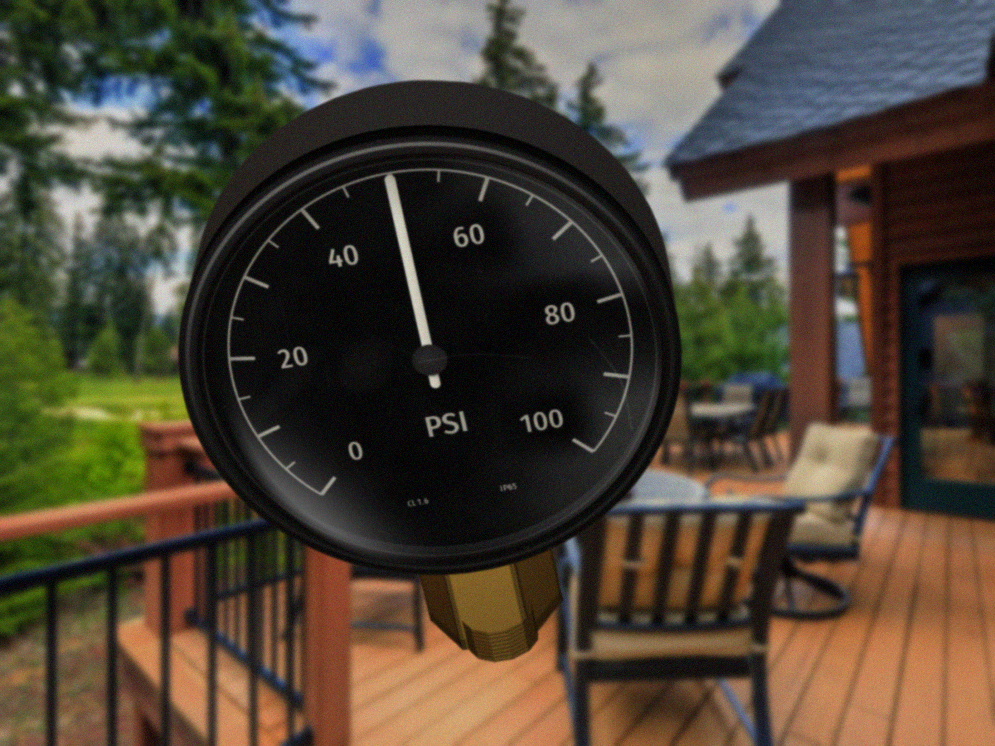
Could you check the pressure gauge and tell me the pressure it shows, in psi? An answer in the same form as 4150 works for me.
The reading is 50
